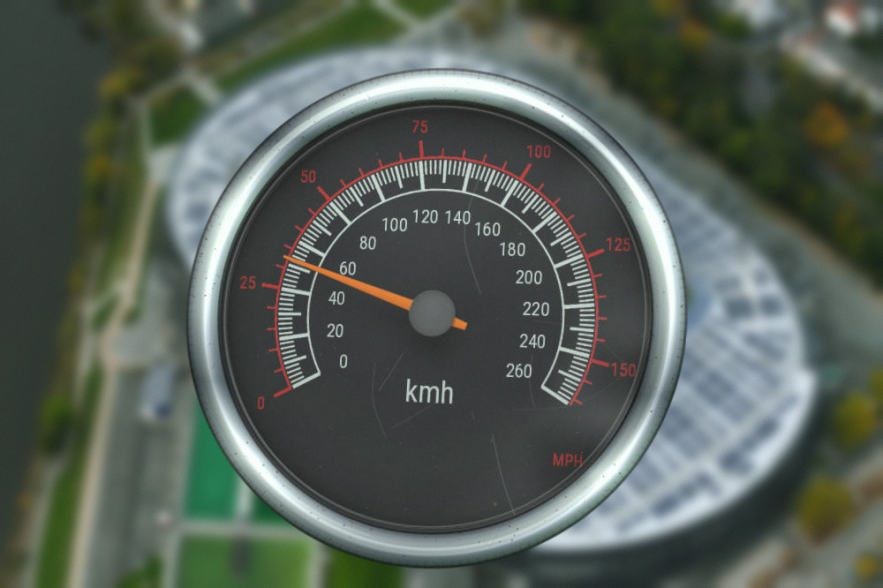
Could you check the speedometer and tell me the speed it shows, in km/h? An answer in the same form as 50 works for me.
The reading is 52
